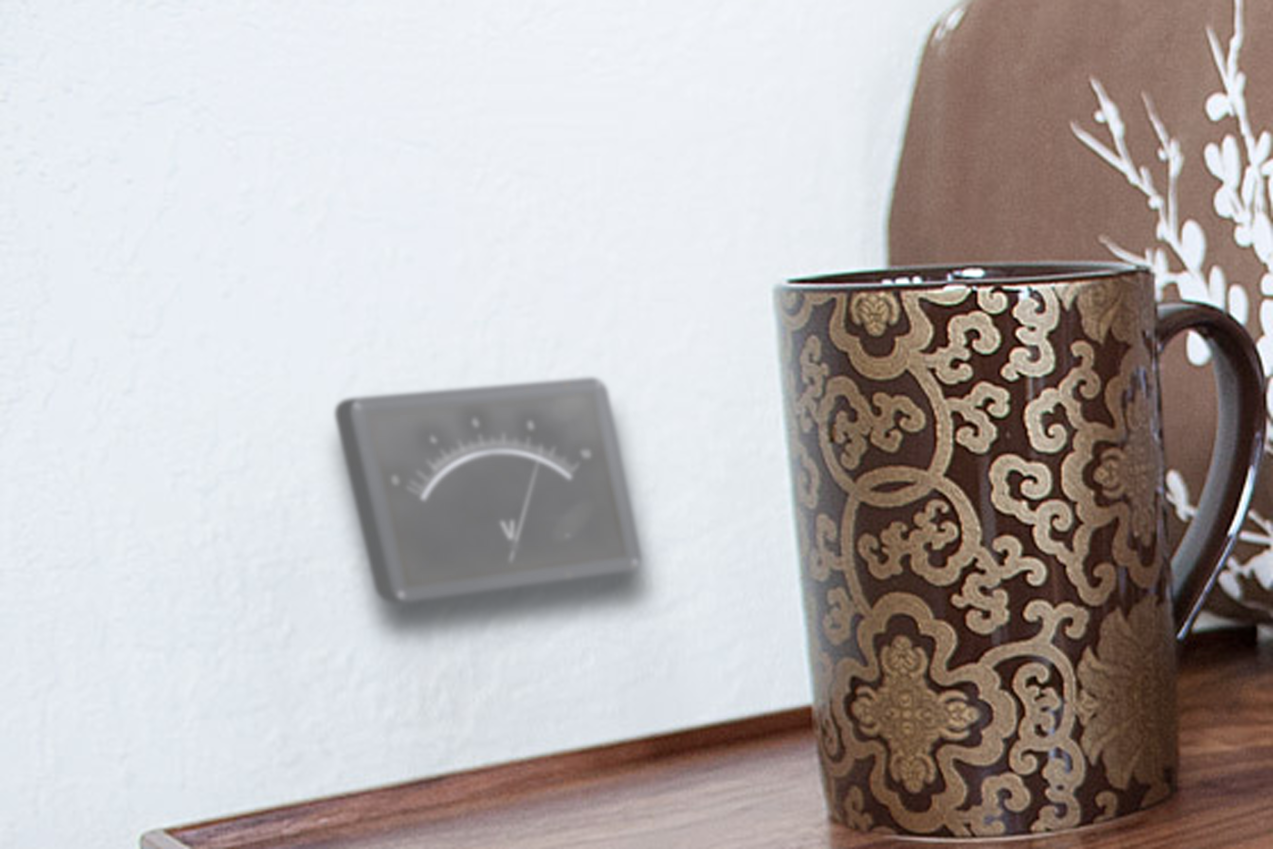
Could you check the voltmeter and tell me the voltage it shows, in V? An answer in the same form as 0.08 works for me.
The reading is 8.5
